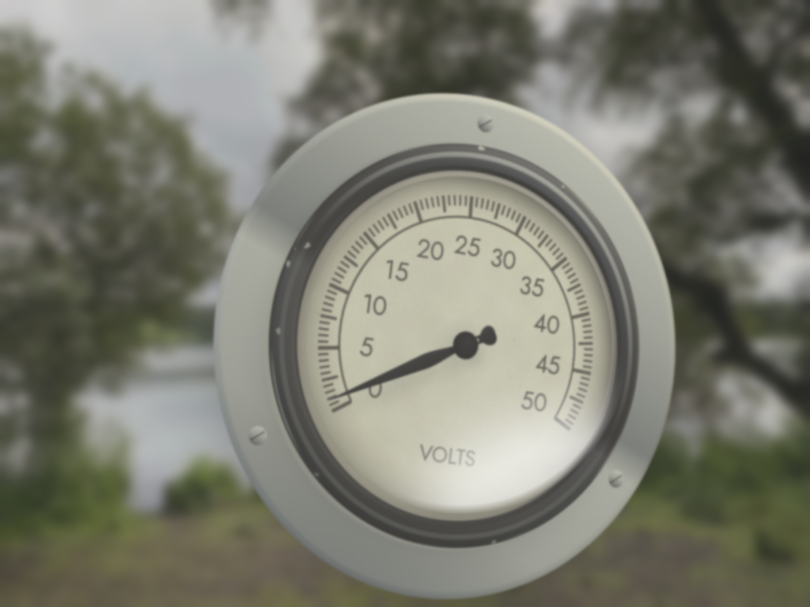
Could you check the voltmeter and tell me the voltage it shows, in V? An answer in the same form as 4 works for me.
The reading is 1
